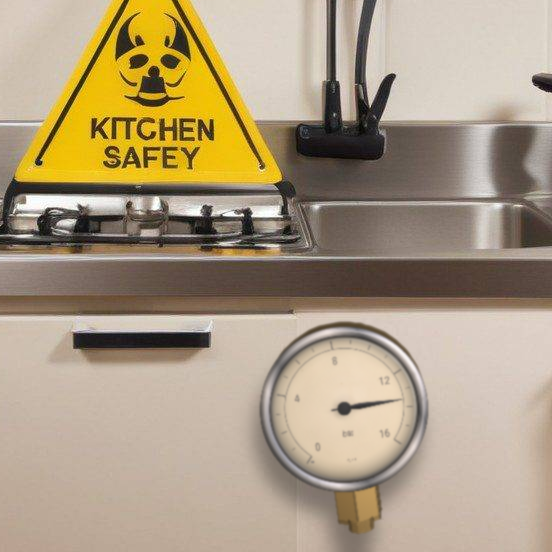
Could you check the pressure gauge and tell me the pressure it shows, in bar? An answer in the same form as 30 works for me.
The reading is 13.5
